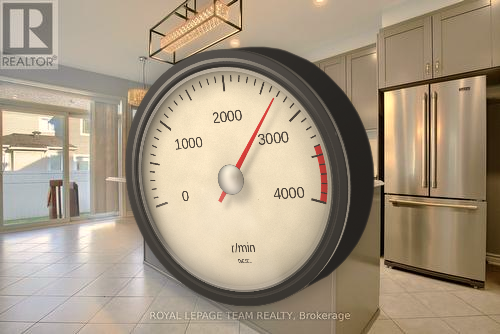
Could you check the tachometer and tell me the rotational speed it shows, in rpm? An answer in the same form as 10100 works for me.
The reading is 2700
